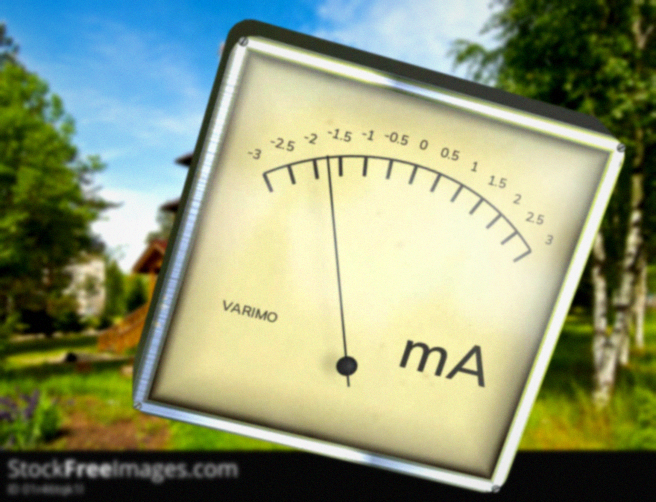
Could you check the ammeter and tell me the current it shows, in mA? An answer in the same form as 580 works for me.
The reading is -1.75
